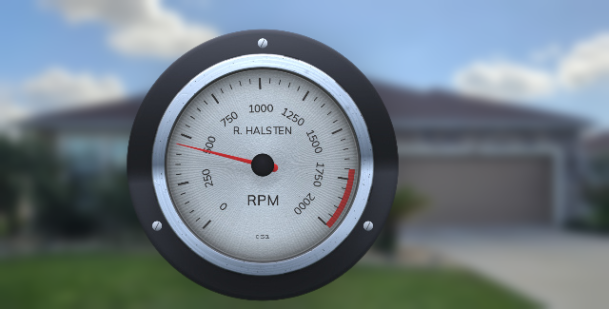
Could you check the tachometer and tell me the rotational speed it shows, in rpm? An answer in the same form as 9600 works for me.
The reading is 450
